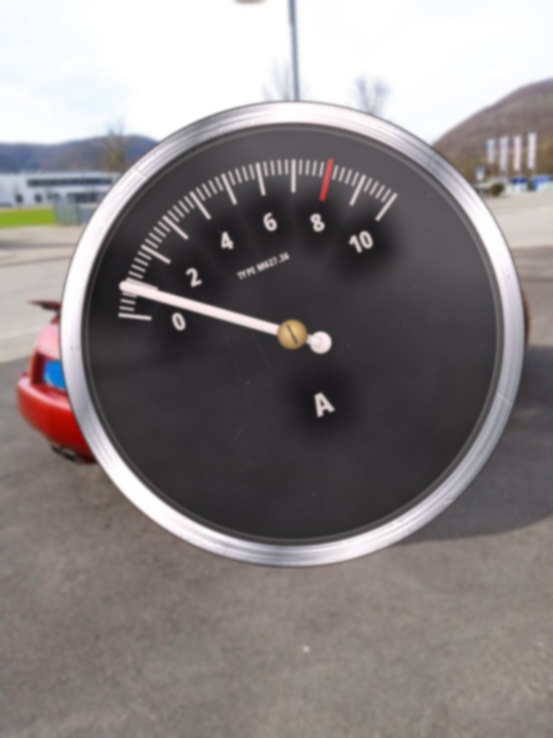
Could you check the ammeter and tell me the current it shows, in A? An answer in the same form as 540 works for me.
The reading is 0.8
